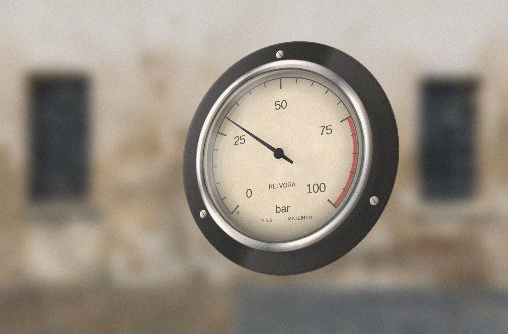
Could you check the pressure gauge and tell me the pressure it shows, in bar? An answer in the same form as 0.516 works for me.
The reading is 30
